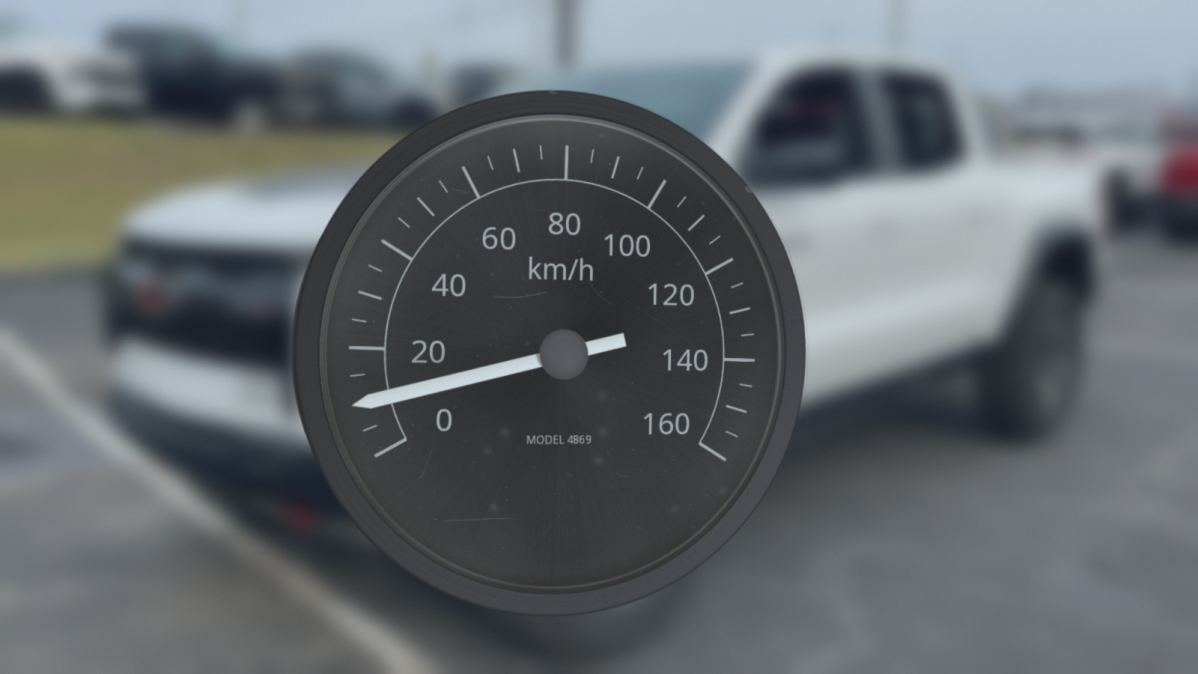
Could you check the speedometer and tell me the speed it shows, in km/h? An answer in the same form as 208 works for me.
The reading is 10
